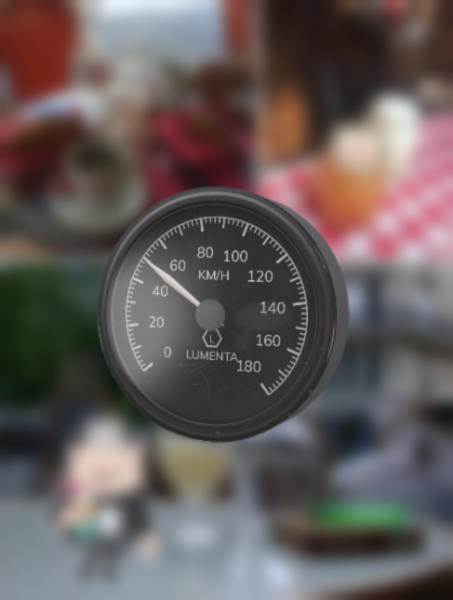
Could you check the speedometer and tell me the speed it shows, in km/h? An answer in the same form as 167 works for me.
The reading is 50
